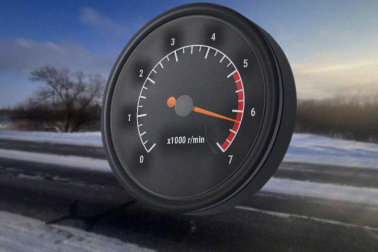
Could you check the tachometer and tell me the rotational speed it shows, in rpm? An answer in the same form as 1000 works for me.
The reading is 6250
